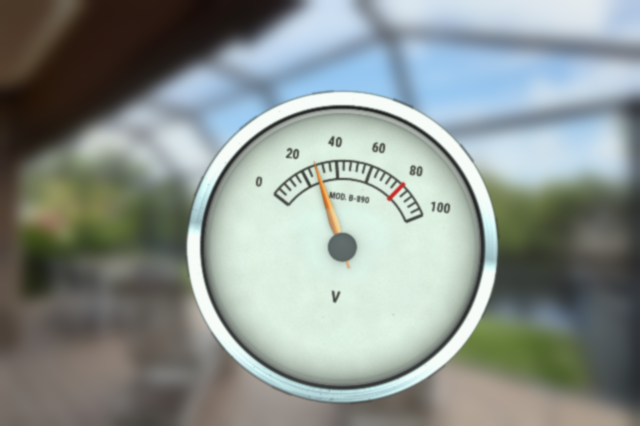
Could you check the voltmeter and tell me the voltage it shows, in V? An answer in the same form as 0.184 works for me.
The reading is 28
